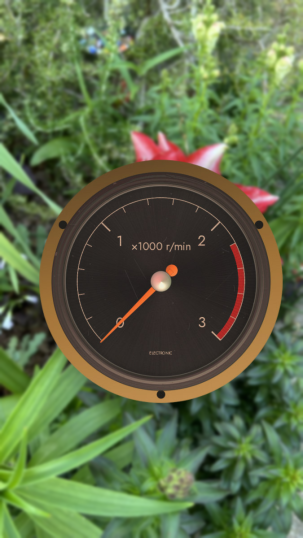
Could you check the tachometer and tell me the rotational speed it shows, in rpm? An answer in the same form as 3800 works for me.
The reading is 0
